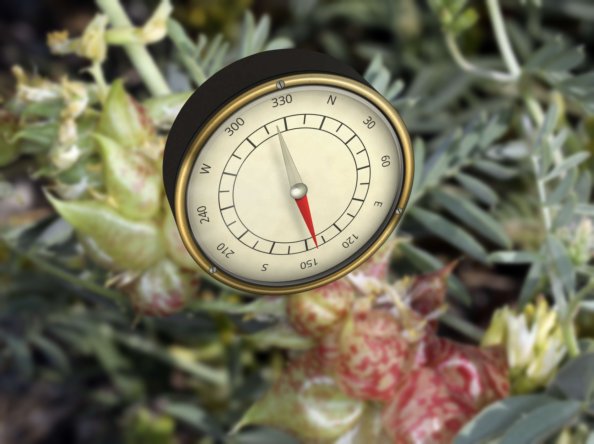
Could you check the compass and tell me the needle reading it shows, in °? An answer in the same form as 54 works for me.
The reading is 142.5
